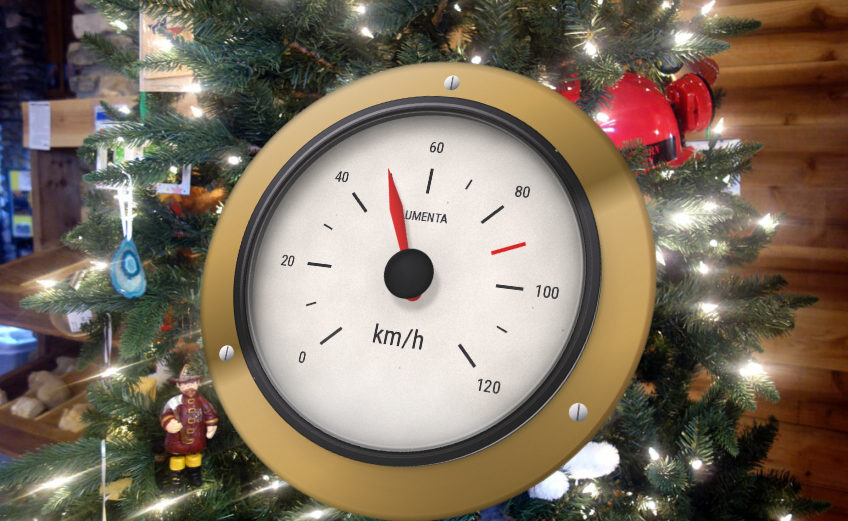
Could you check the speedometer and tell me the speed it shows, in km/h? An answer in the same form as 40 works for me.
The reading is 50
